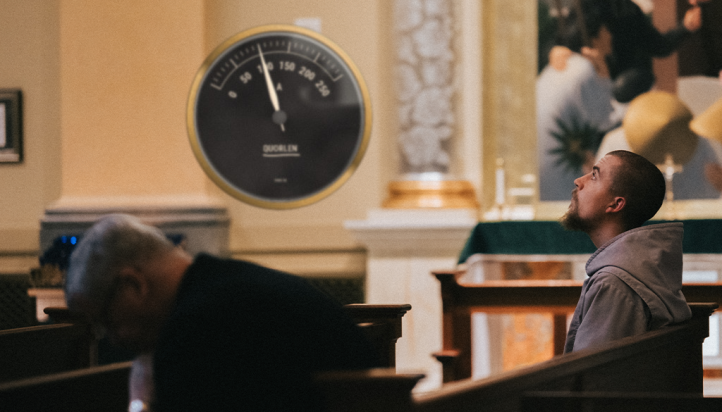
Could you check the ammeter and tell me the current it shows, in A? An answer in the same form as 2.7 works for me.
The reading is 100
